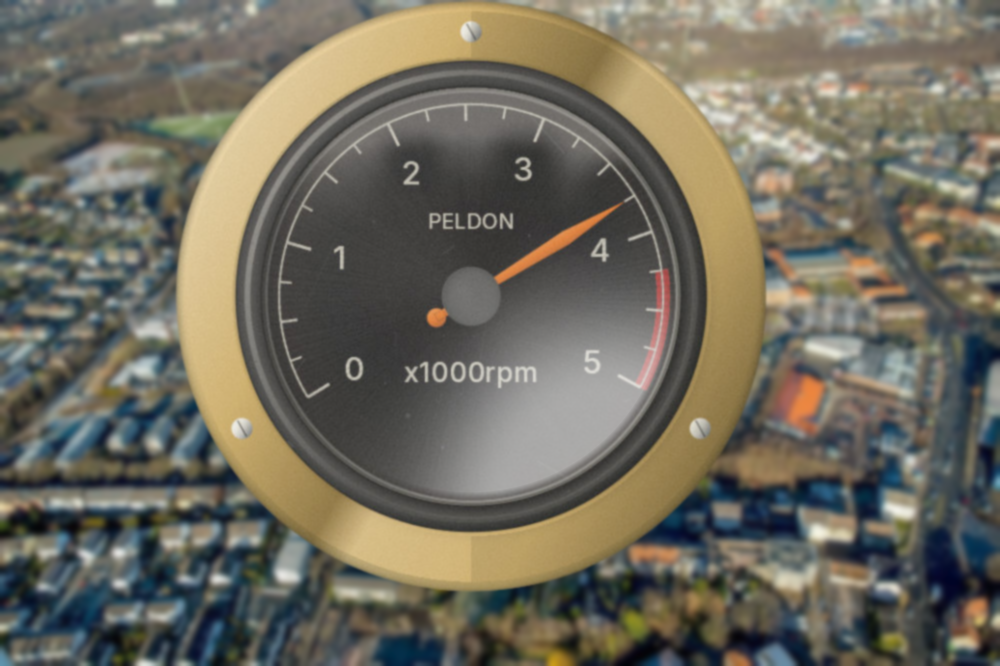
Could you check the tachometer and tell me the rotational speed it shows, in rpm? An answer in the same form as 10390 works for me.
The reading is 3750
